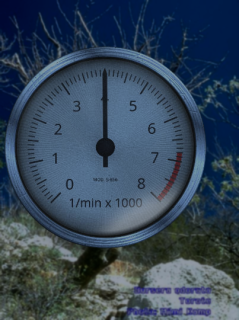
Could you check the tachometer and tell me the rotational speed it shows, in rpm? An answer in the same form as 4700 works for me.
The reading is 4000
